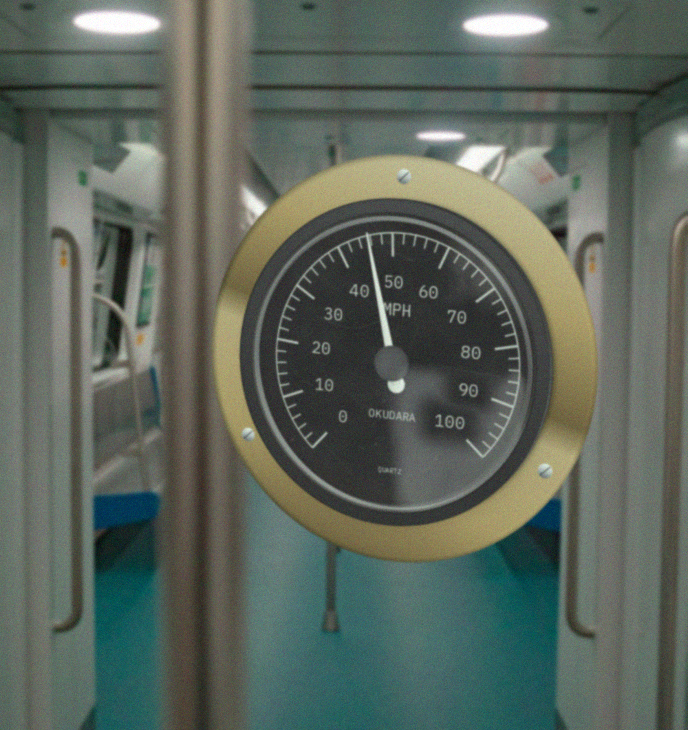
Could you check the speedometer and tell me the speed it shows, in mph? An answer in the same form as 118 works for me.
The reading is 46
